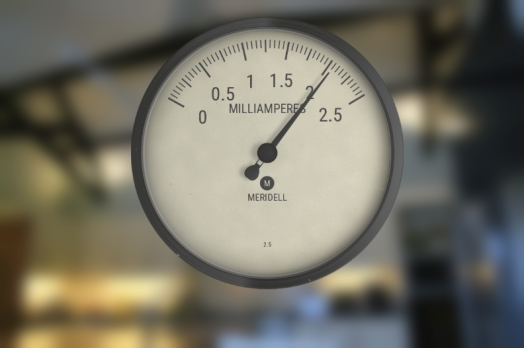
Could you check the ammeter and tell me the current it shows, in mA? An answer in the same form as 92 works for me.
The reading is 2.05
